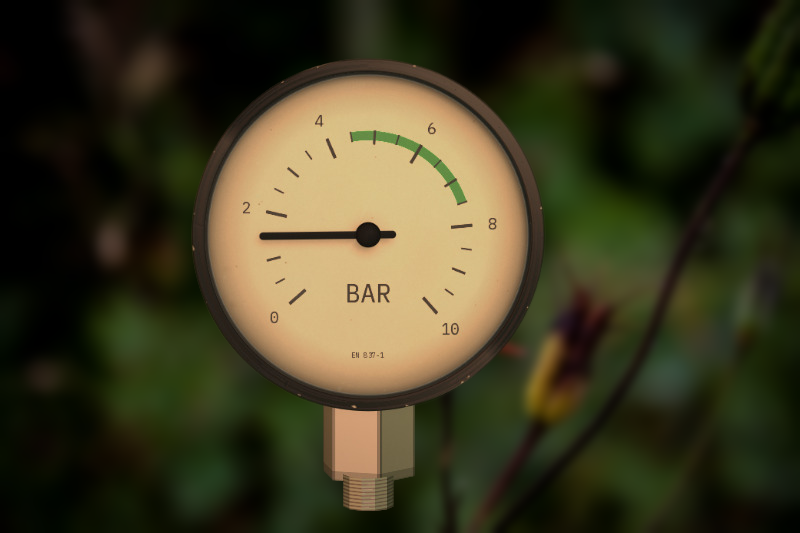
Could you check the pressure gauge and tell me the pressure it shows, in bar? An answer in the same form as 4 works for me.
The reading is 1.5
